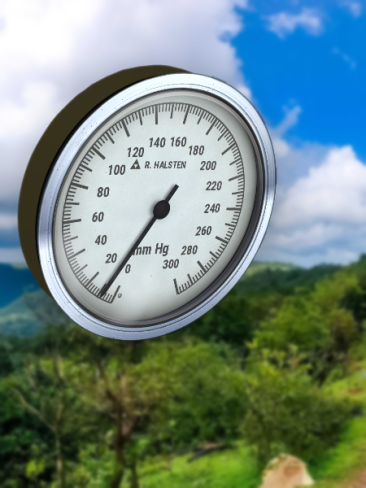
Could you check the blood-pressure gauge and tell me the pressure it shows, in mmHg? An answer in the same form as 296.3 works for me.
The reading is 10
